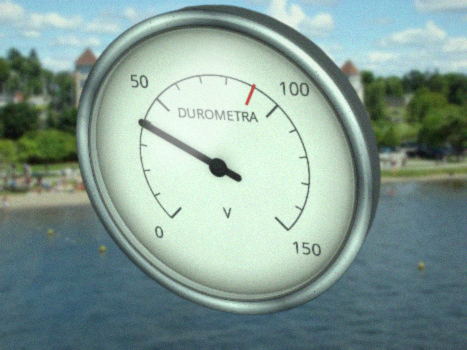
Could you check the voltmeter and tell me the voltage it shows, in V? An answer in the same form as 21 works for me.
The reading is 40
